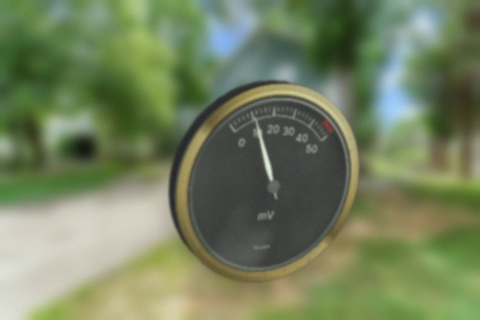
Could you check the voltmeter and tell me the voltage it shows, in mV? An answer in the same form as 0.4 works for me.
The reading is 10
